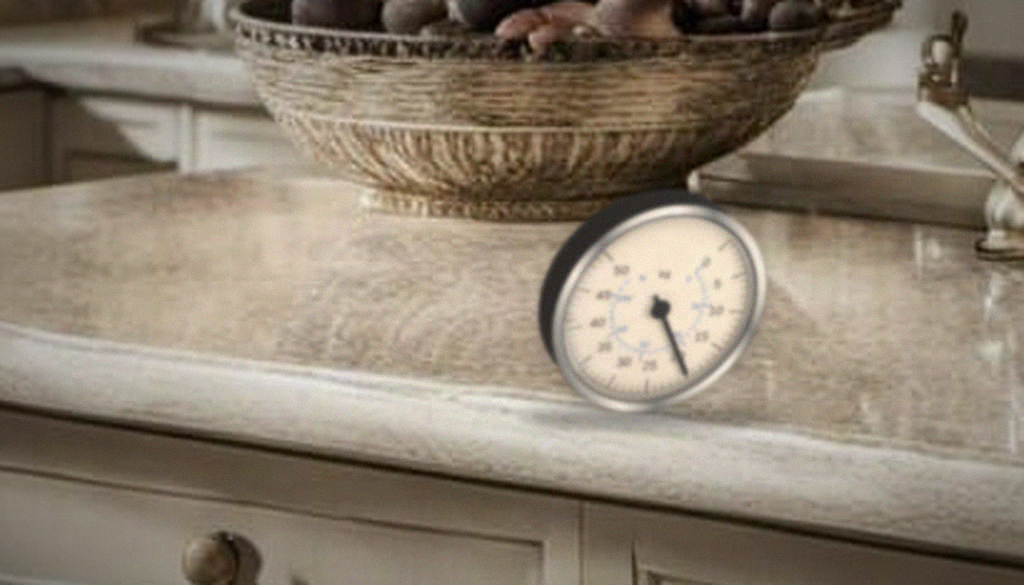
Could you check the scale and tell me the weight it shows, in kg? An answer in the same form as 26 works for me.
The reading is 20
